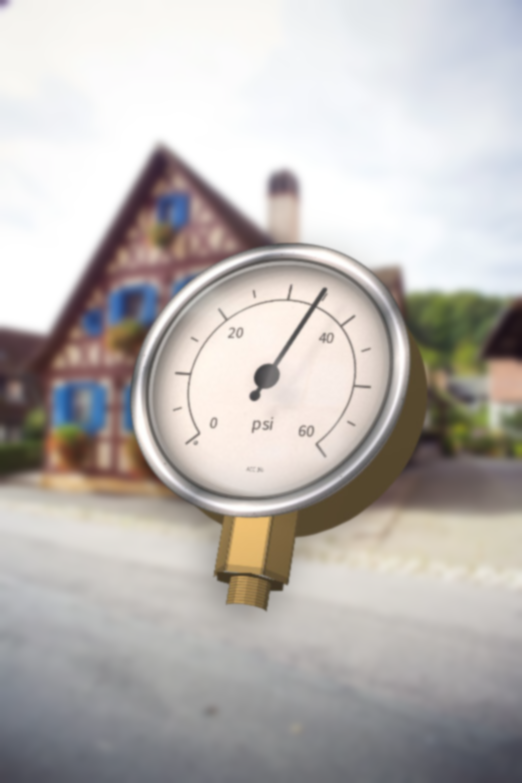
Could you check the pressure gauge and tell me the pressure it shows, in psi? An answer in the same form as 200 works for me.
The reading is 35
